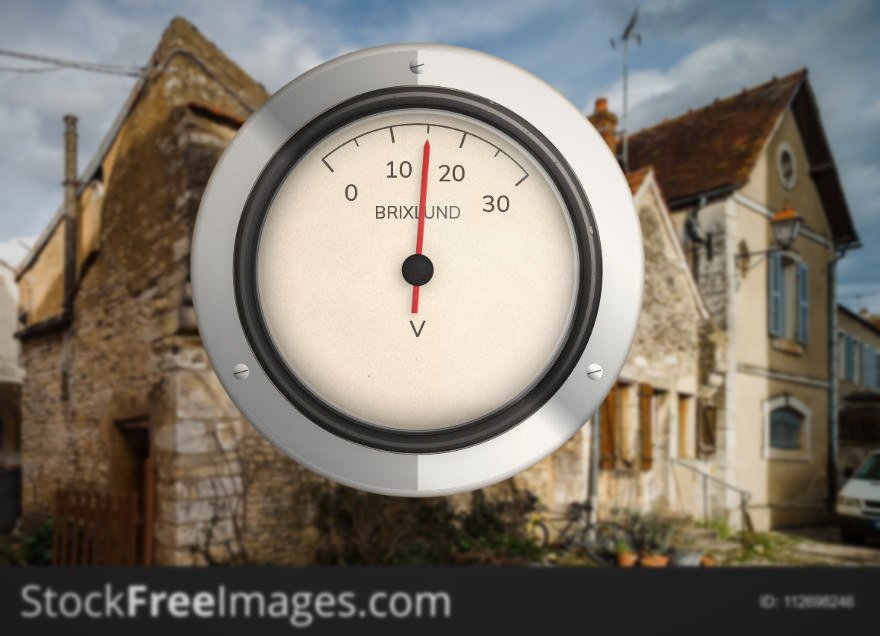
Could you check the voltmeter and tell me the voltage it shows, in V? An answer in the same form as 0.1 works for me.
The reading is 15
